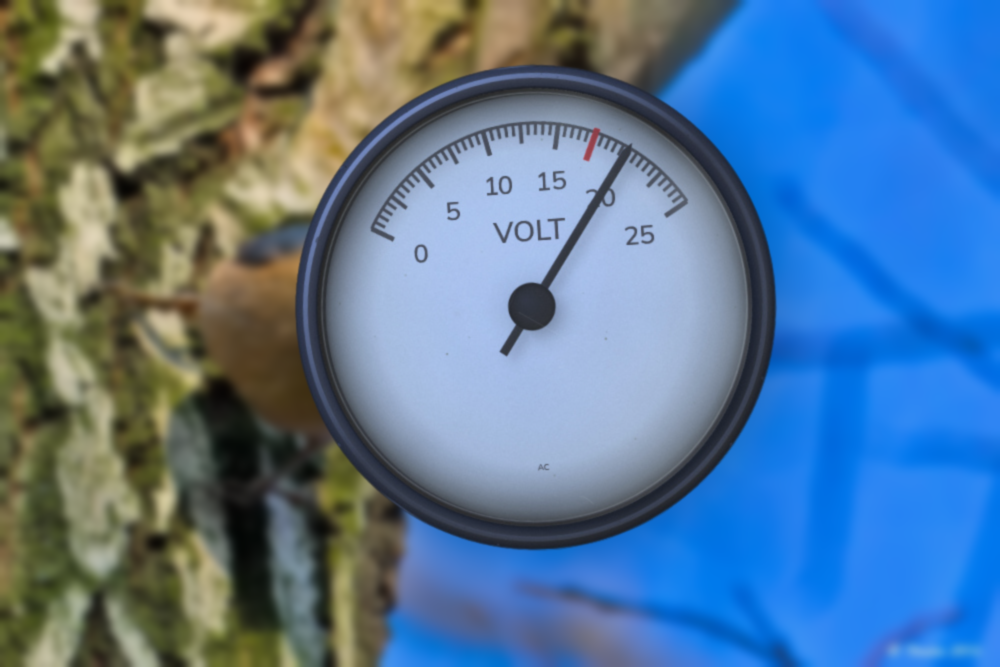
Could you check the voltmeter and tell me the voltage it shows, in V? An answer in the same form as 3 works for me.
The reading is 20
